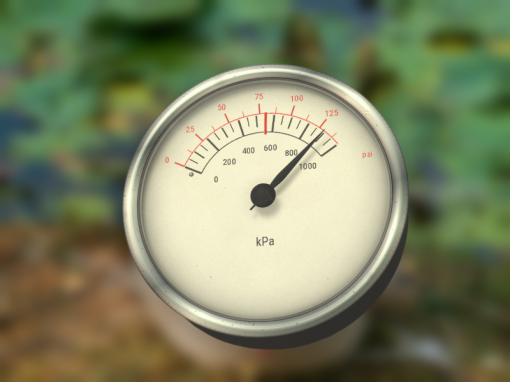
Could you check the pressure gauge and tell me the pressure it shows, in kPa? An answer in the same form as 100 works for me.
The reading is 900
